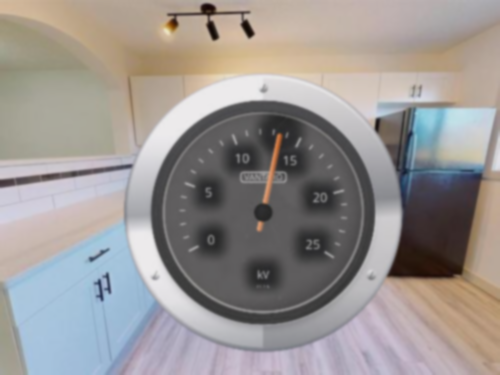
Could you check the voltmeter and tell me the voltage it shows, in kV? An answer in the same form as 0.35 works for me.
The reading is 13.5
